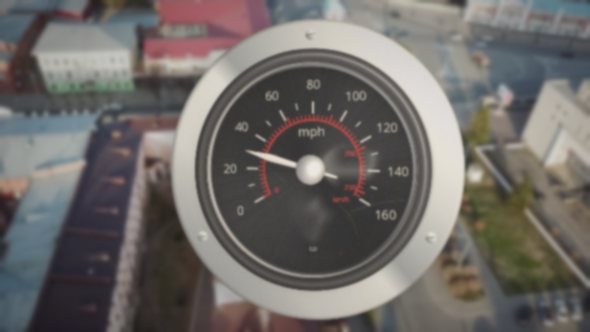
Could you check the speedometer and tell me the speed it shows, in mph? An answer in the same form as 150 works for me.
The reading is 30
